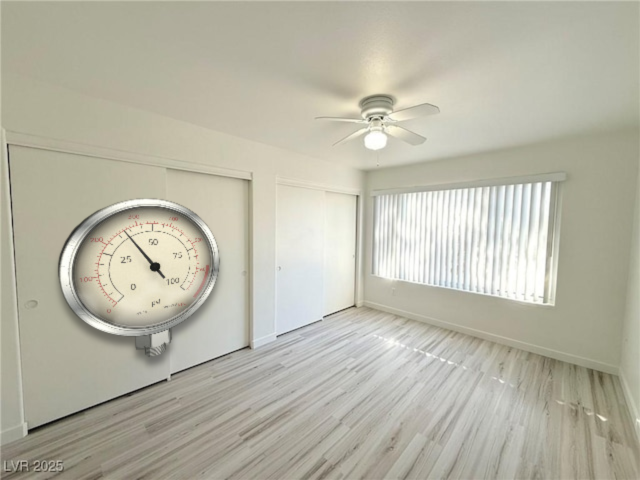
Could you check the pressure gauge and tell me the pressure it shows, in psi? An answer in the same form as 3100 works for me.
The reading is 37.5
